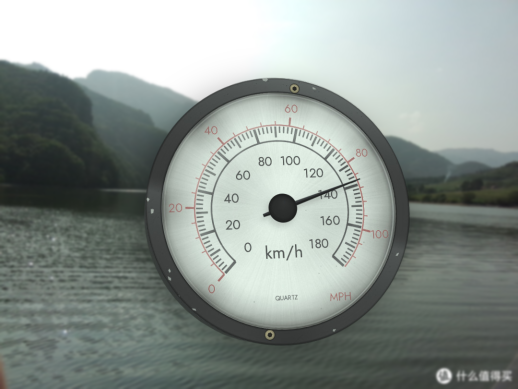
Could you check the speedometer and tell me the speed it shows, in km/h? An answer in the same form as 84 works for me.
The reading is 138
